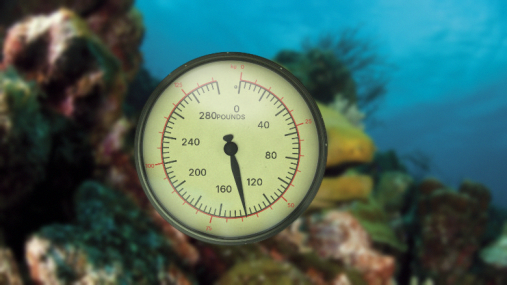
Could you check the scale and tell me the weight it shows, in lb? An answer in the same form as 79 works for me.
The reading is 140
